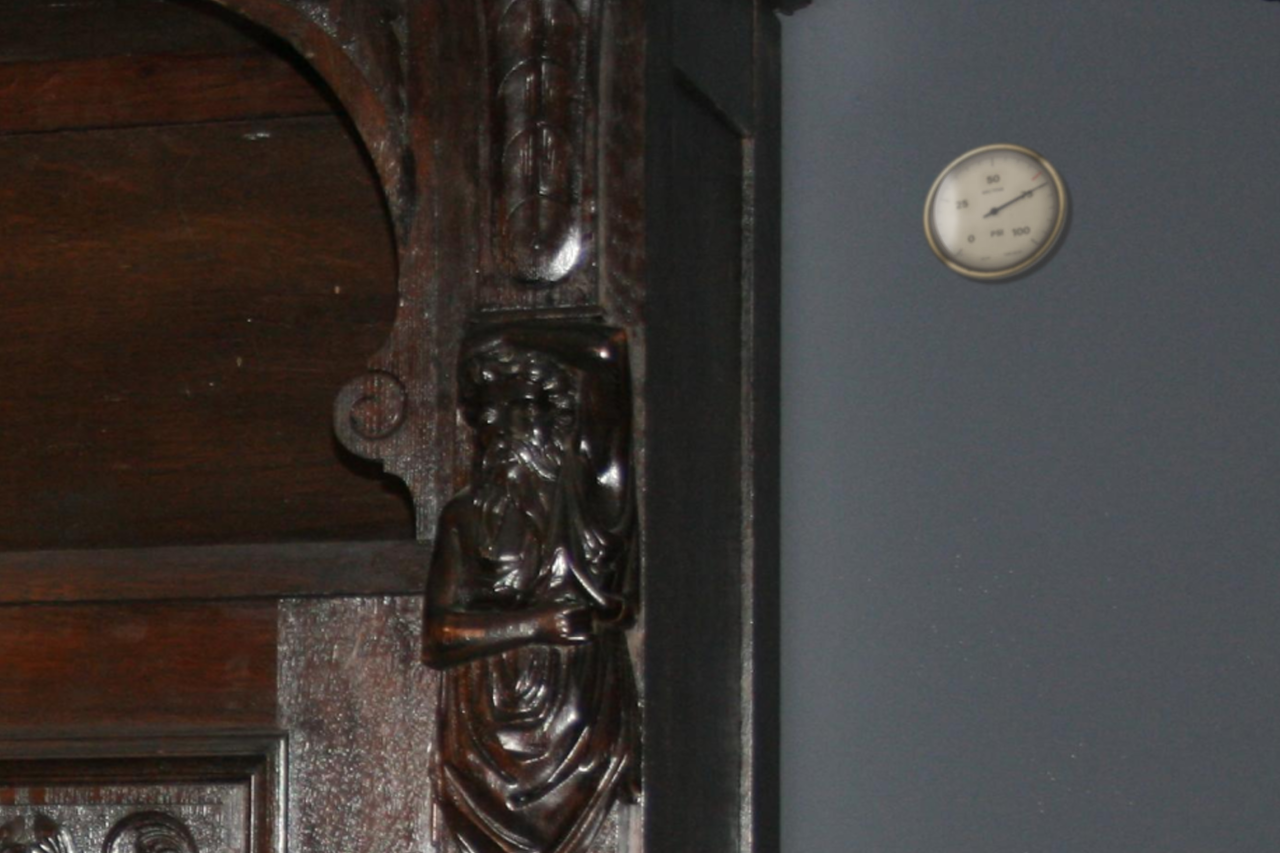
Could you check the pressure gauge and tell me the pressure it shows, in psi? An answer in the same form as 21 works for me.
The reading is 75
